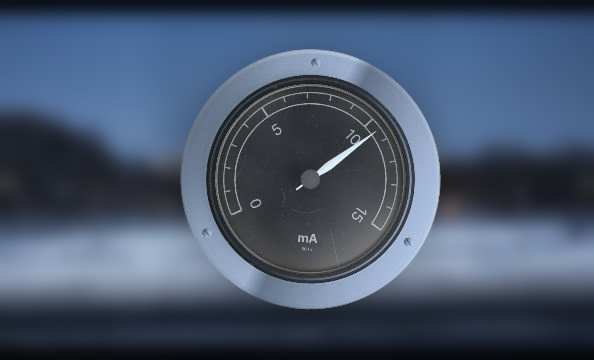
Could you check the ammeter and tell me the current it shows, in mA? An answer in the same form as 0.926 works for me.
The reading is 10.5
